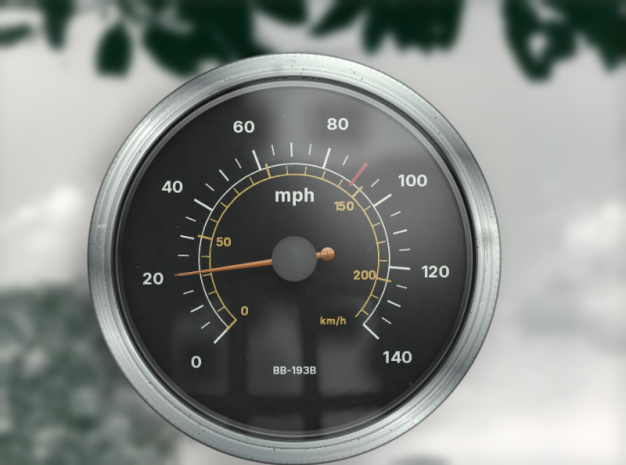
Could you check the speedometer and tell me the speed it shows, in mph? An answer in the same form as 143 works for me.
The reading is 20
